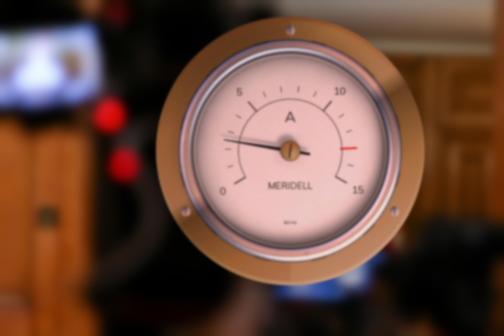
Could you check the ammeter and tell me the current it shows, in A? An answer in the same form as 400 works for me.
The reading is 2.5
